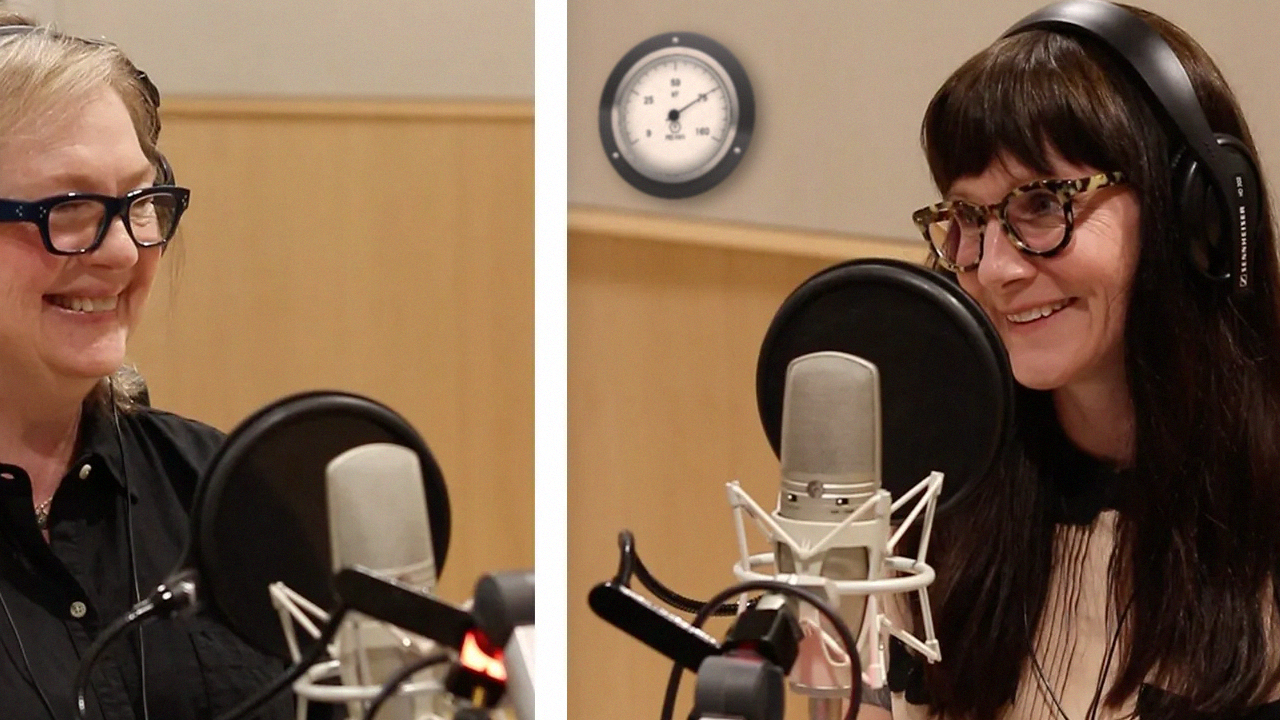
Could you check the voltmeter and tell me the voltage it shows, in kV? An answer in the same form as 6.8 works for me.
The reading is 75
